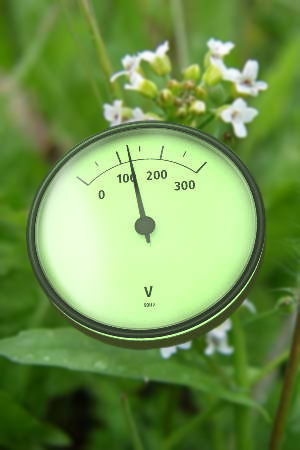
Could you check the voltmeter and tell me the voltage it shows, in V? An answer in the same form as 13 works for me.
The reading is 125
